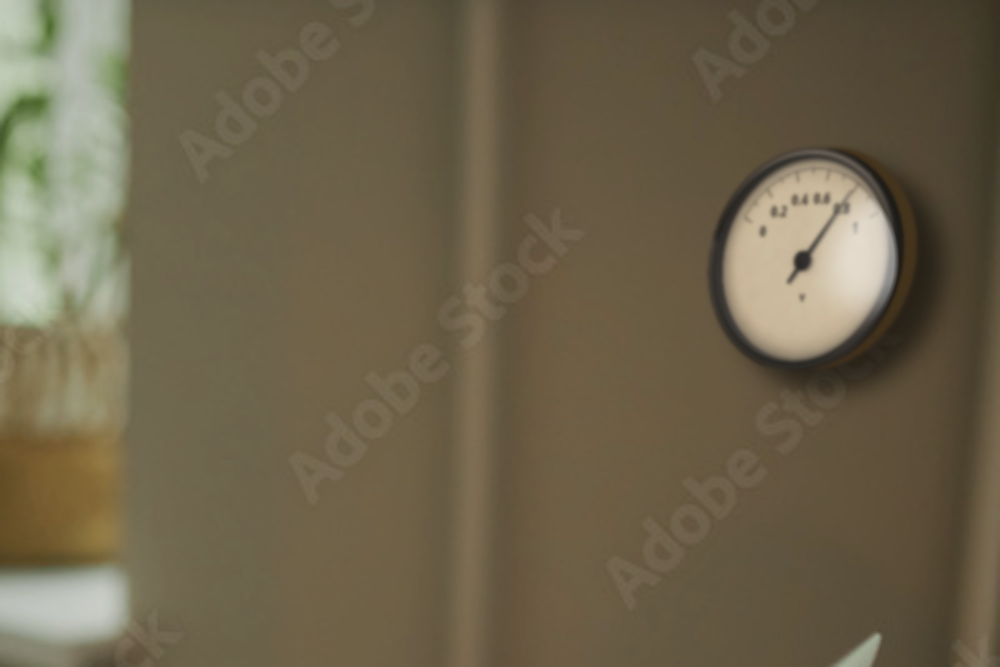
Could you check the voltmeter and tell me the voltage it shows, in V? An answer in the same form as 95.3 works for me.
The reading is 0.8
